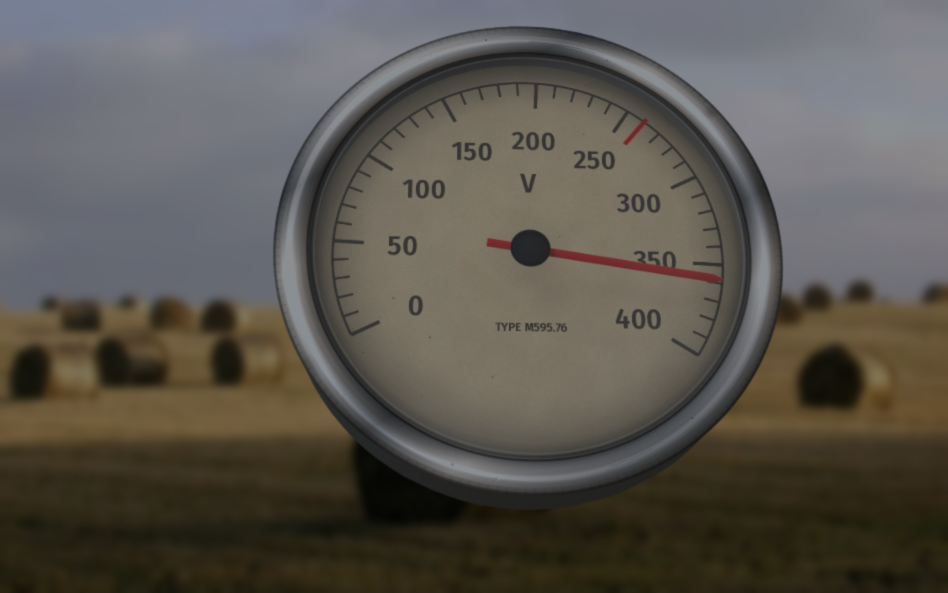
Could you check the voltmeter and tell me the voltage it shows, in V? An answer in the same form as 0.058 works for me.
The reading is 360
